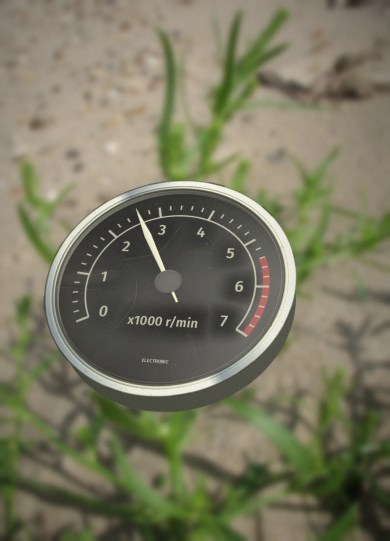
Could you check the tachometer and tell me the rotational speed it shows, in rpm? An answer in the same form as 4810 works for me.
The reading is 2600
